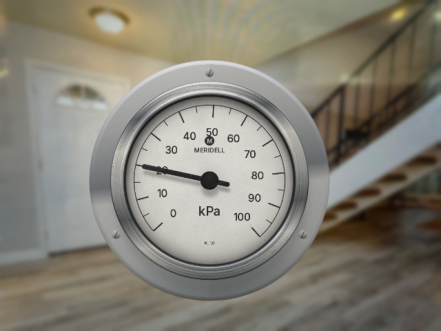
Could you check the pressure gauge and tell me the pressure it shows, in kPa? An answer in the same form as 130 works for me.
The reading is 20
